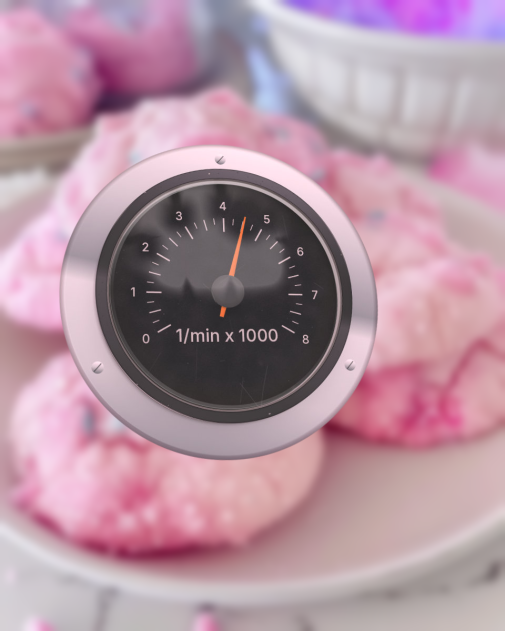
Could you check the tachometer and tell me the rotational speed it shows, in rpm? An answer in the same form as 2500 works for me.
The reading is 4500
